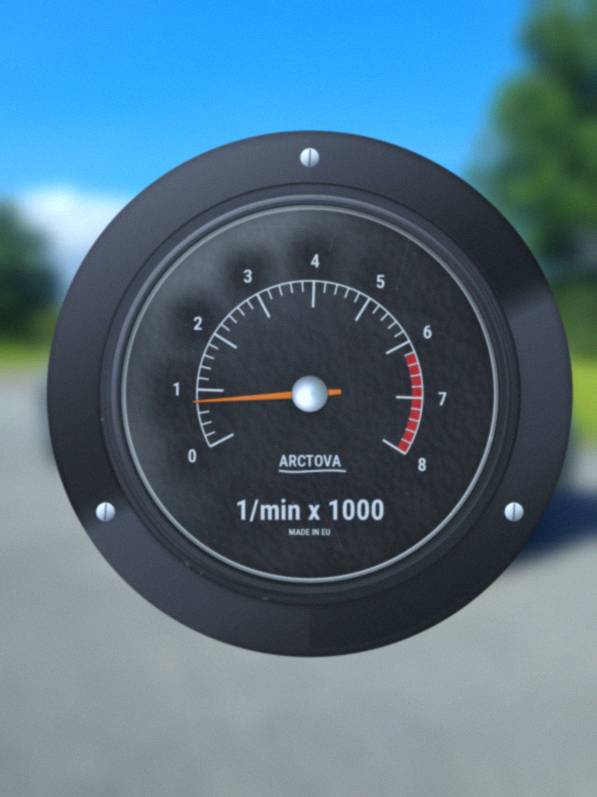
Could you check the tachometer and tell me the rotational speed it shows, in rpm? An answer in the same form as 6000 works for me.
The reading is 800
